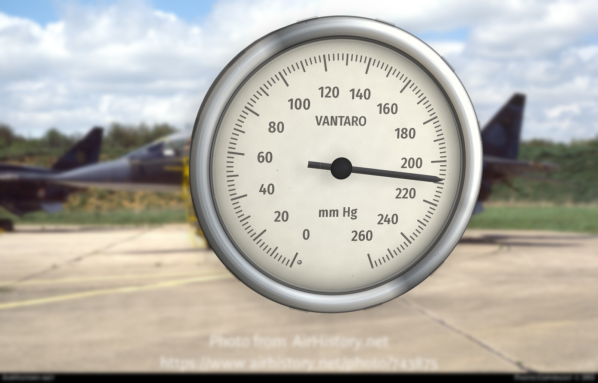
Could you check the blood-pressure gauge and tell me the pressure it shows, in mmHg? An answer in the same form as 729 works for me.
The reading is 208
